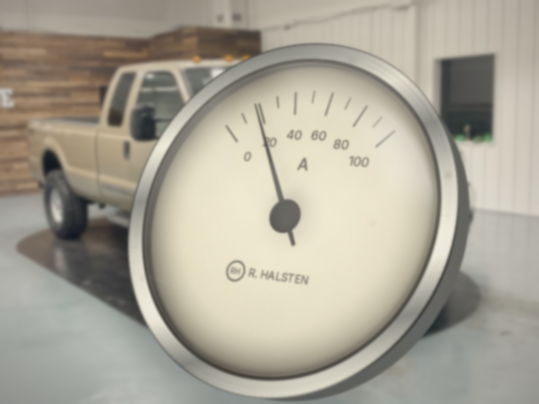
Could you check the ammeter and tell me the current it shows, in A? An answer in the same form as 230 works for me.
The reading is 20
